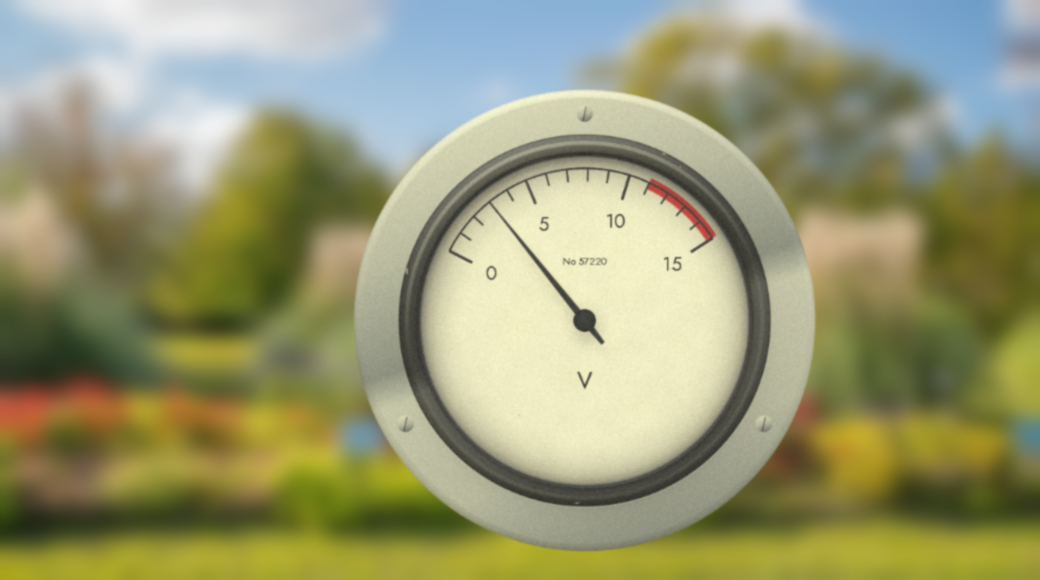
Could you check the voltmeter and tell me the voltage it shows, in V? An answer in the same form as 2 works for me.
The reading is 3
